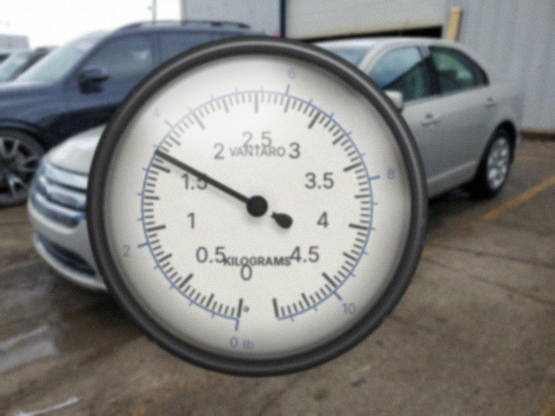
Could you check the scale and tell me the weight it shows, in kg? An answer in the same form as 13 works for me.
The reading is 1.6
